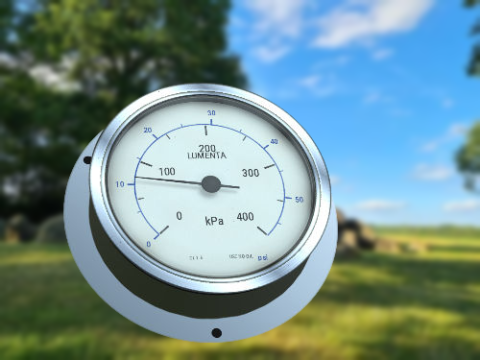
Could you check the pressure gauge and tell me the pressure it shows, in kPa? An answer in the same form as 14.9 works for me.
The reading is 75
